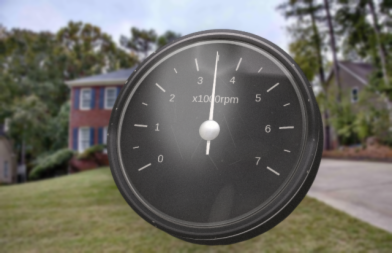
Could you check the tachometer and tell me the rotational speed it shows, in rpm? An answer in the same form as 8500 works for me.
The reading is 3500
